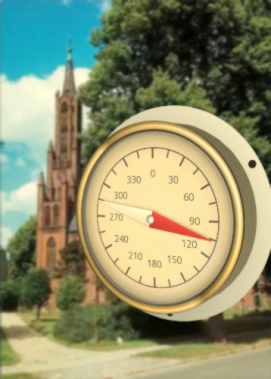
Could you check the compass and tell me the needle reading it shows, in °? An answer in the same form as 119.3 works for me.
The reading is 105
